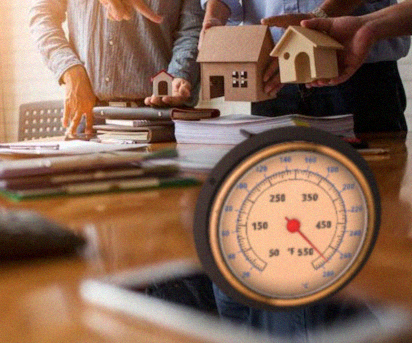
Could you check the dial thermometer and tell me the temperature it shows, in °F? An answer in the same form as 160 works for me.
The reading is 525
